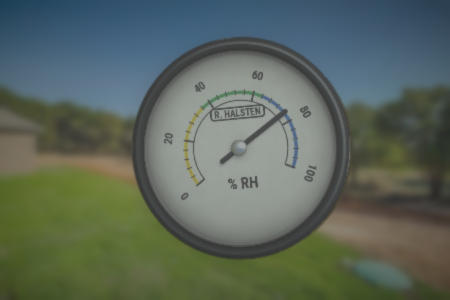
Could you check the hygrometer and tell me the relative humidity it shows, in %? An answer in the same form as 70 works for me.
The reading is 76
